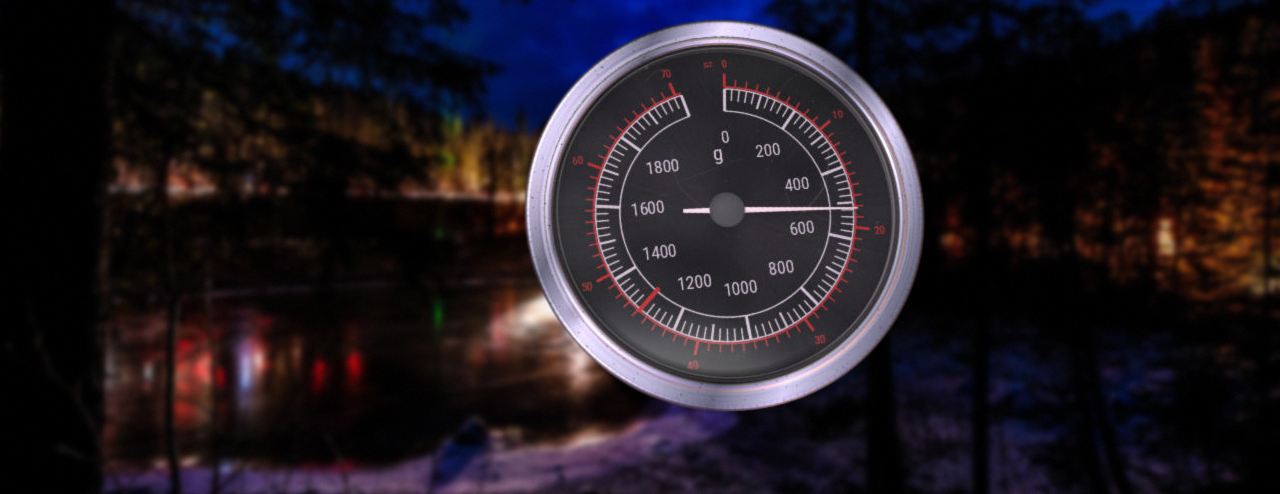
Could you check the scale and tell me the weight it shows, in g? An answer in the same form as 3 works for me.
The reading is 520
